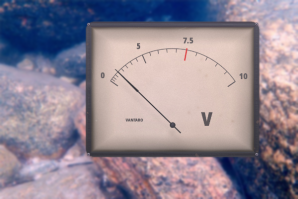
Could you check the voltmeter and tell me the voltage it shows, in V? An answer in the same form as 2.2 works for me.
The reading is 2.5
